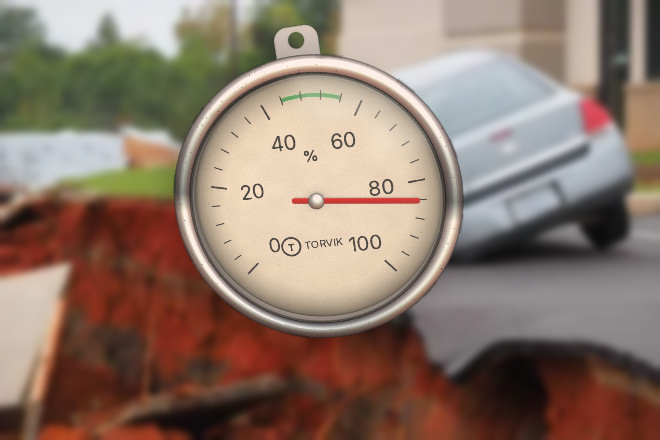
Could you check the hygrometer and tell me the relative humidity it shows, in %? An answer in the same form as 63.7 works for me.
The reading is 84
